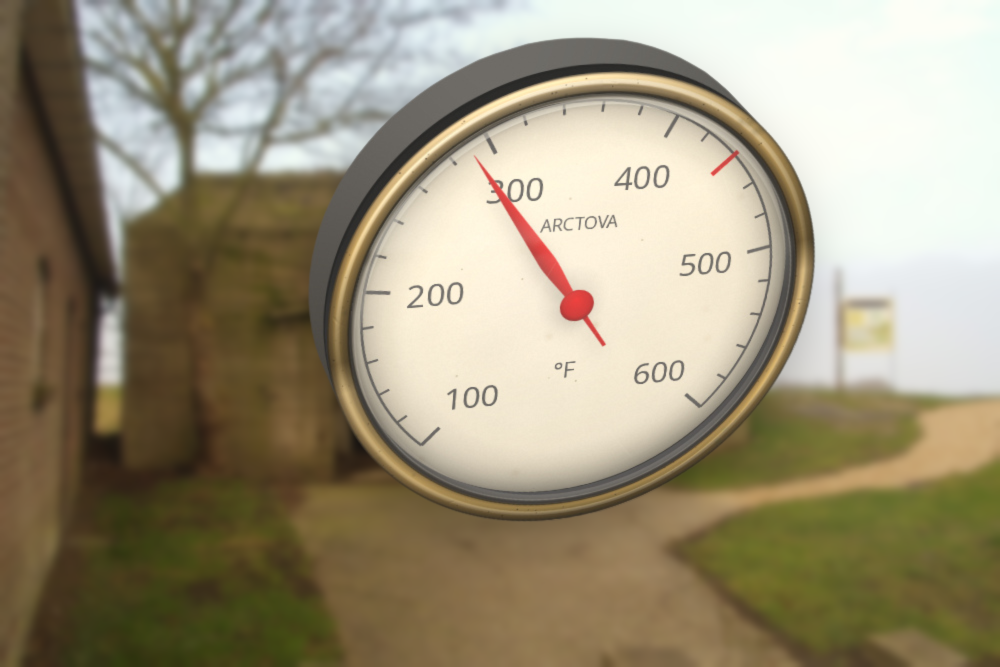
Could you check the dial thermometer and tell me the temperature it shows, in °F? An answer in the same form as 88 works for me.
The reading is 290
